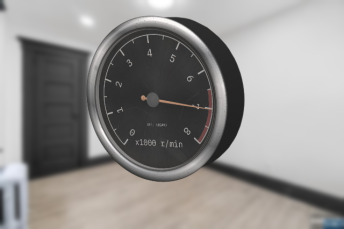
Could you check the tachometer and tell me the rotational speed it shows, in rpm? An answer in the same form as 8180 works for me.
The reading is 7000
